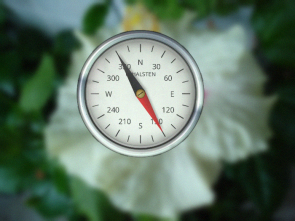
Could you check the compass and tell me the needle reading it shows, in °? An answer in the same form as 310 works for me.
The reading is 150
